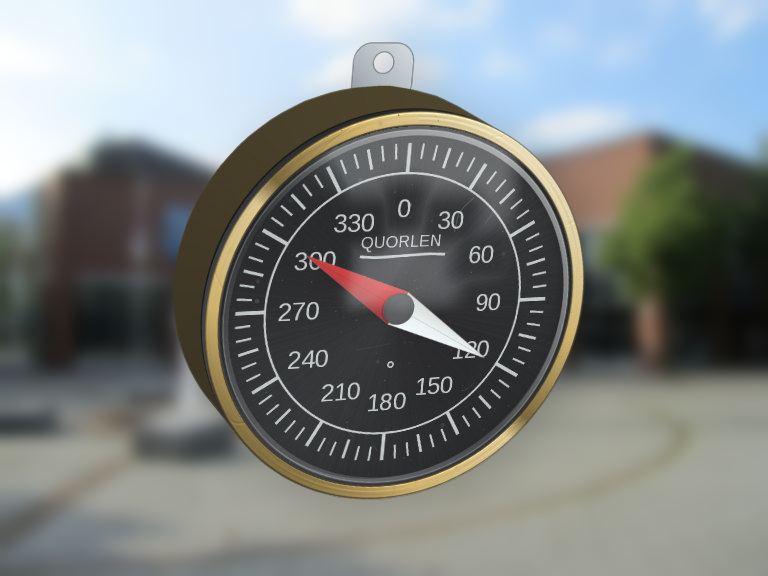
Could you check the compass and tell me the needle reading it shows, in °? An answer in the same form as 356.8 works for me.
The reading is 300
